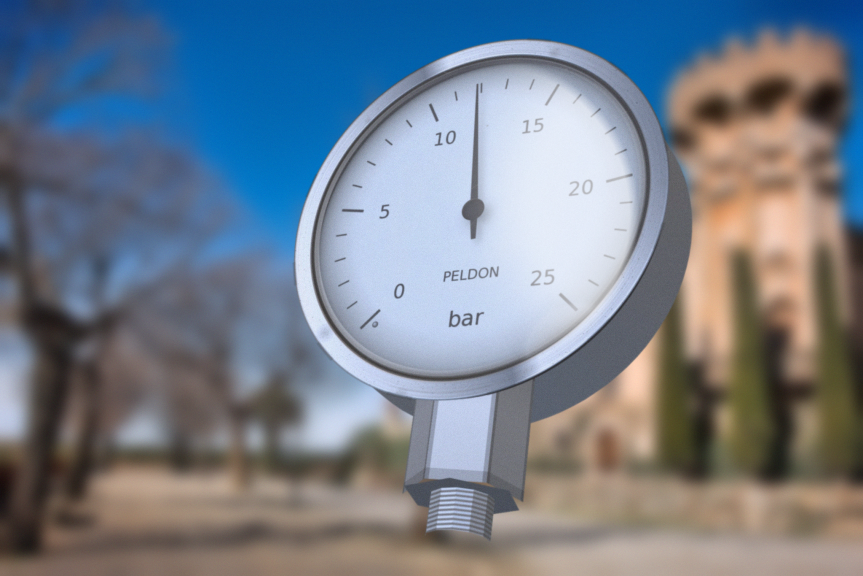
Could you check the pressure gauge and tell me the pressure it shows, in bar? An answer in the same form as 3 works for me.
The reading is 12
